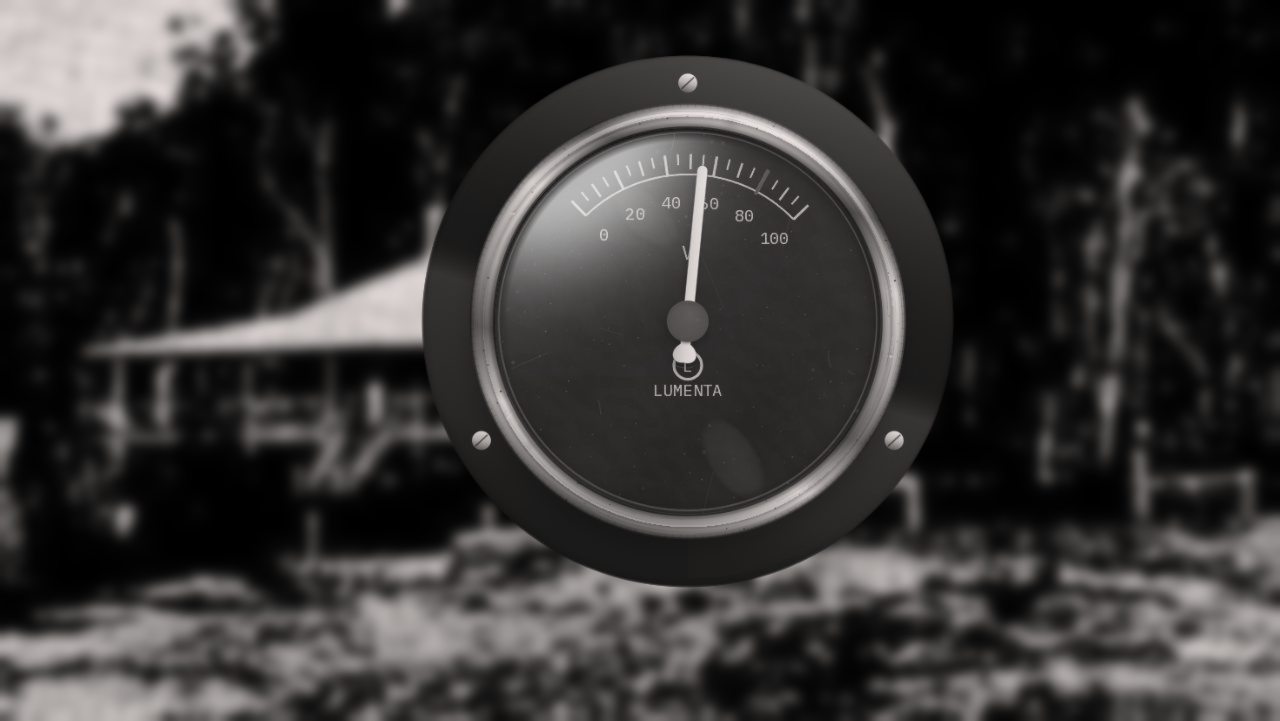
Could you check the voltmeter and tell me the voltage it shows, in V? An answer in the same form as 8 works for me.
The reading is 55
